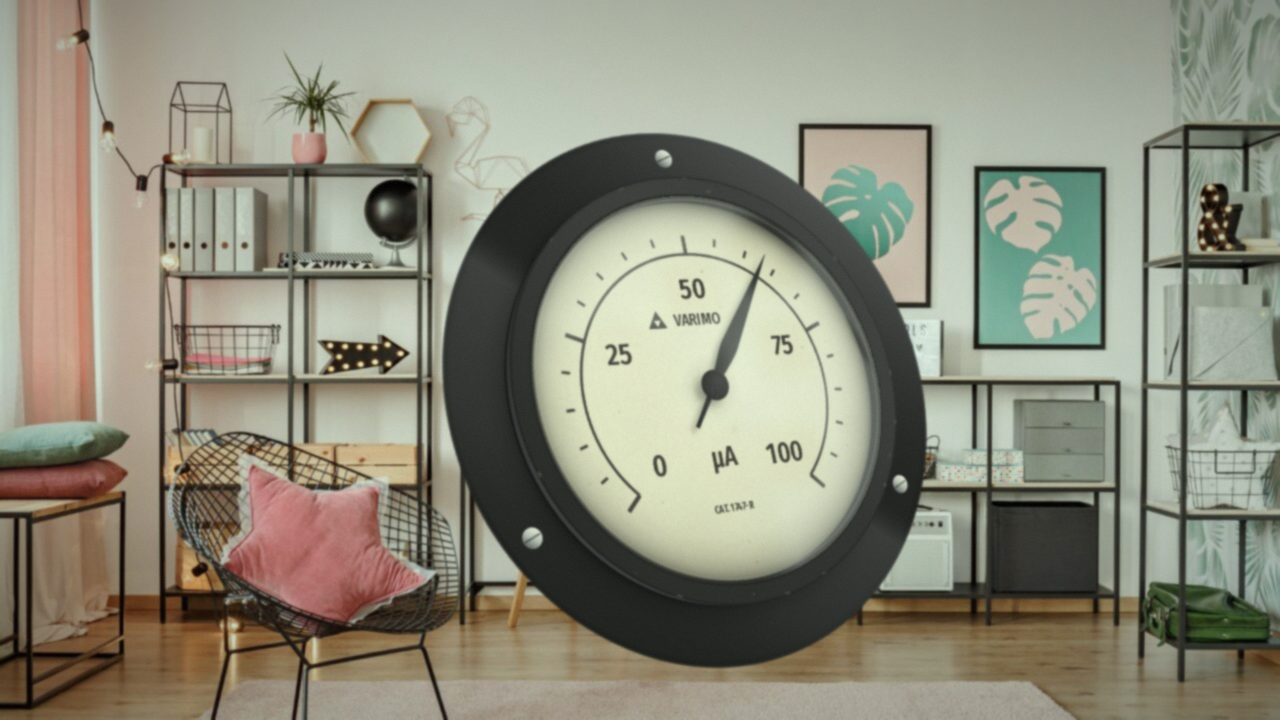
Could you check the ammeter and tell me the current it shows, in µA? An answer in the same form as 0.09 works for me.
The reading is 62.5
